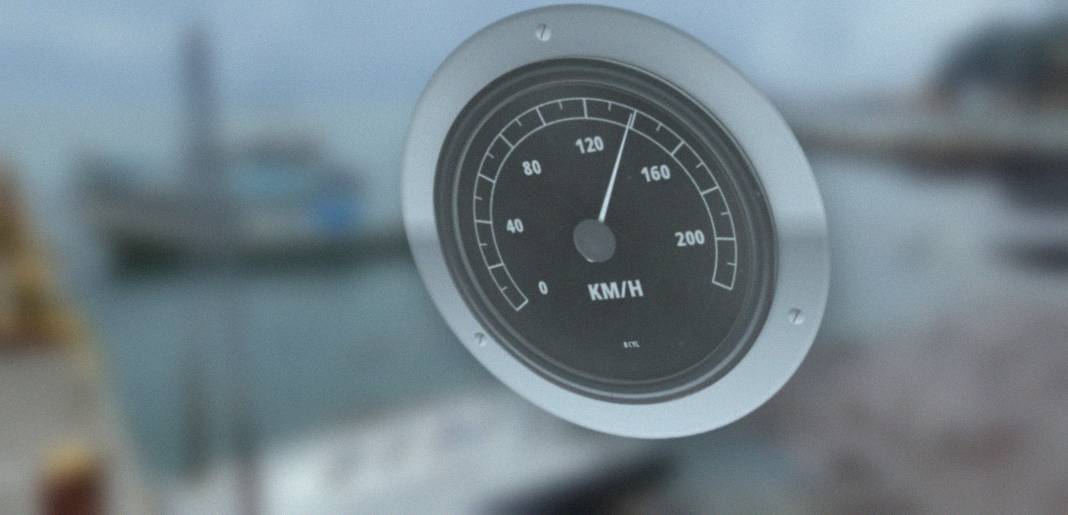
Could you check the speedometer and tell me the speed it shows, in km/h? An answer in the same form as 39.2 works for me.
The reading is 140
